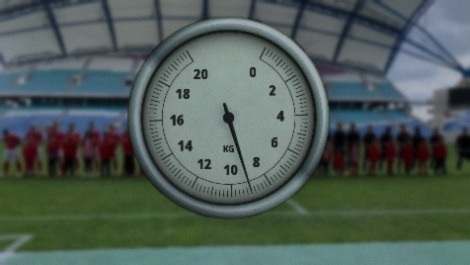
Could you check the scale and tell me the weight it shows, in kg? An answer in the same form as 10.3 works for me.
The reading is 9
